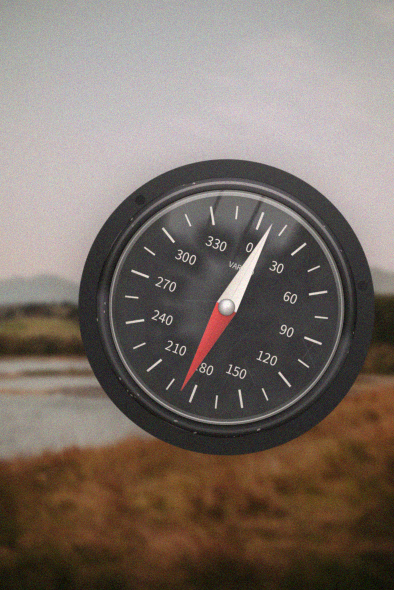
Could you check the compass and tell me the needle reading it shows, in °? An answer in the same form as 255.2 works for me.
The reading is 187.5
